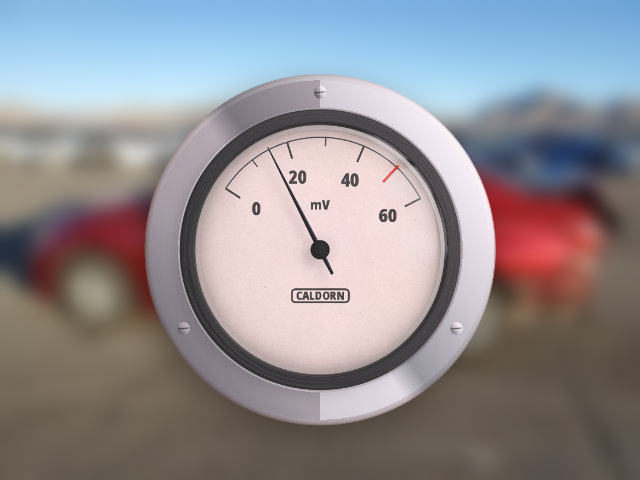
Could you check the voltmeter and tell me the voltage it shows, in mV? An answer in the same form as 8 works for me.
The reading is 15
